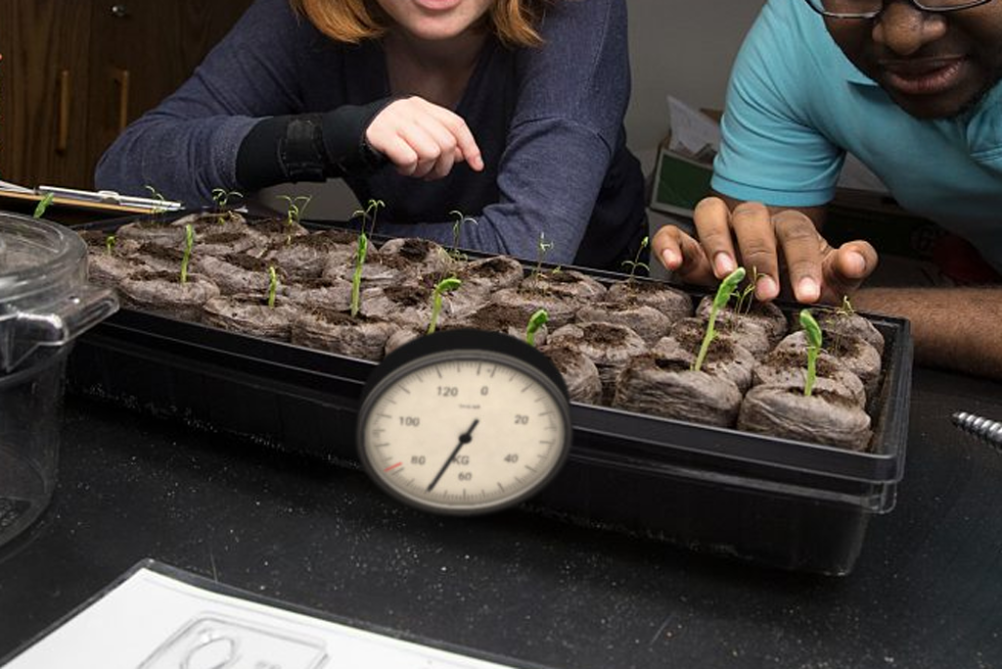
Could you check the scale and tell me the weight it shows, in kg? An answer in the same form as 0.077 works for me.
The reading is 70
